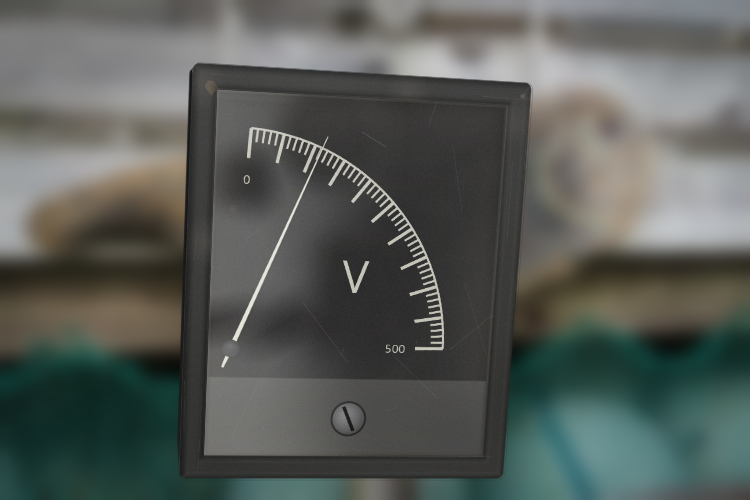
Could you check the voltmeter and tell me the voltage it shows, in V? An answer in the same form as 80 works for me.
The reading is 110
